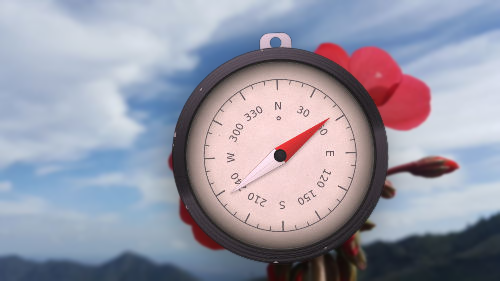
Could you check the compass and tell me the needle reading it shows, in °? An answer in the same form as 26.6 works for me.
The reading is 55
